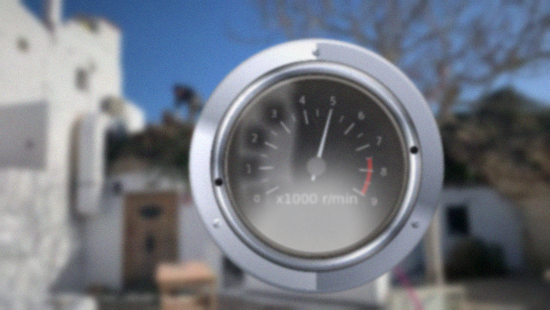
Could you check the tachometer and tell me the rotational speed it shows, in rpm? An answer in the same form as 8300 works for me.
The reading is 5000
